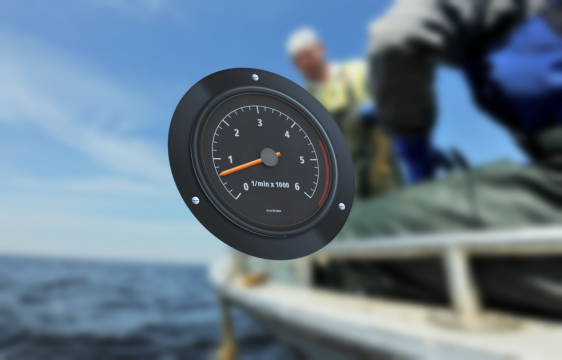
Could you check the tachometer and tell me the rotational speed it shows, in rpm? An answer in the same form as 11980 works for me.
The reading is 600
